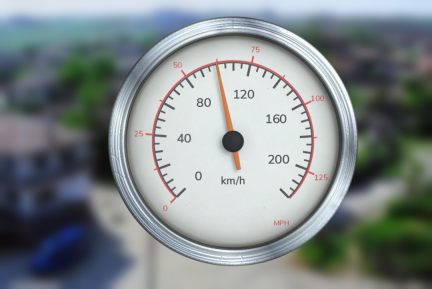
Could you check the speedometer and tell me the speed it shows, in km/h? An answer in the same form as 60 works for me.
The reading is 100
